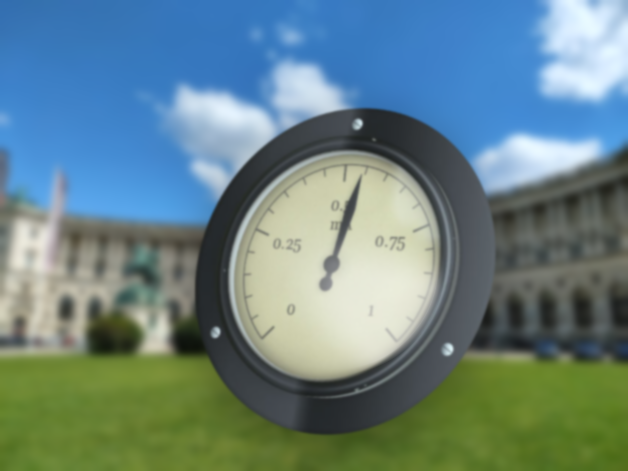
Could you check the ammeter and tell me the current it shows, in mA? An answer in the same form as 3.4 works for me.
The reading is 0.55
